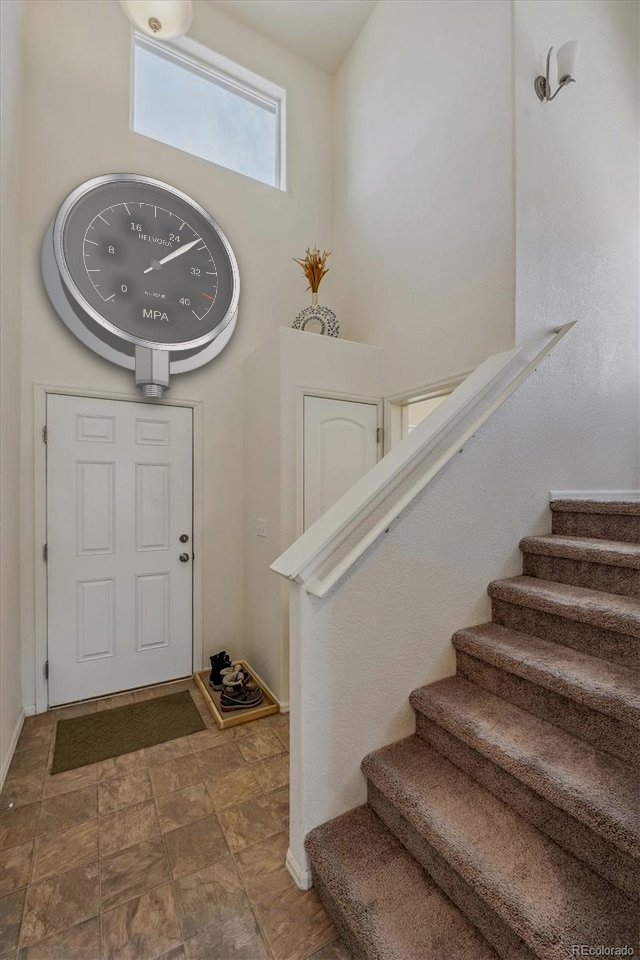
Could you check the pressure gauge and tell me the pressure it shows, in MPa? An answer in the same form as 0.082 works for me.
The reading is 27
